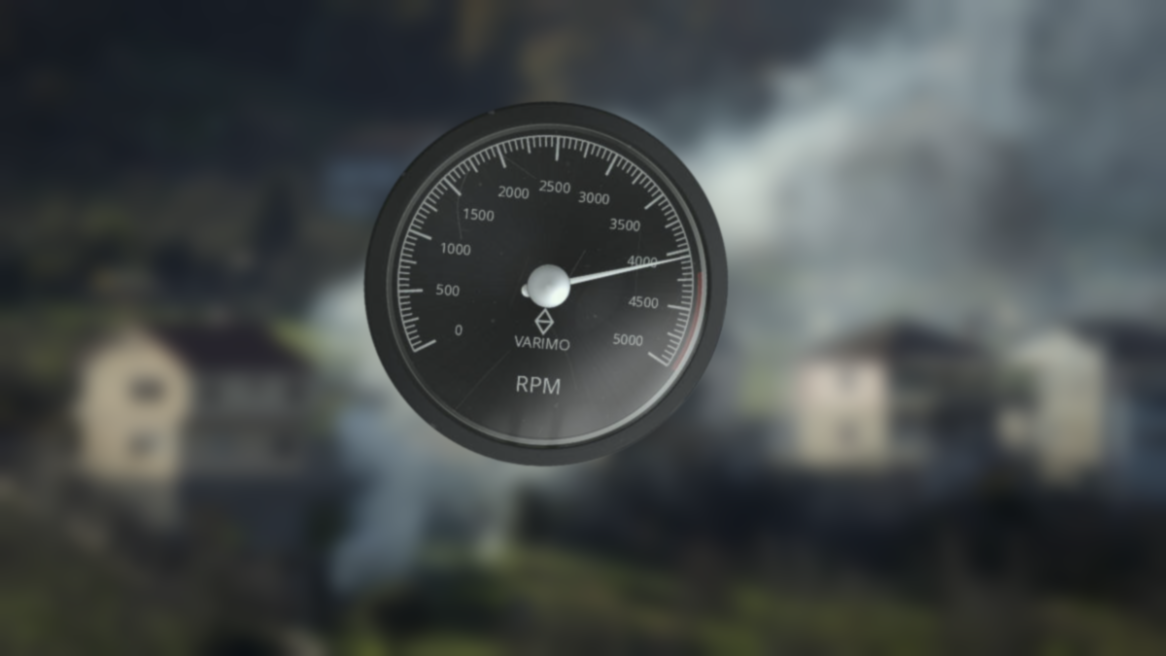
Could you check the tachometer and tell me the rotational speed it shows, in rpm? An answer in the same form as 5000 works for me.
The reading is 4050
